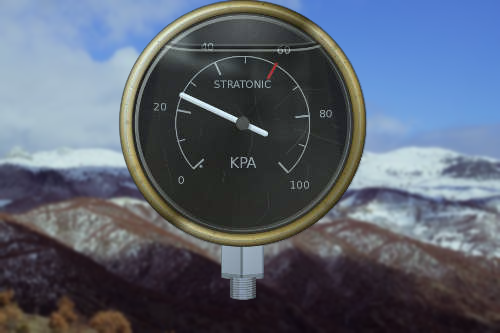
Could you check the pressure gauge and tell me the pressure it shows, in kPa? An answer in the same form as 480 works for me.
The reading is 25
